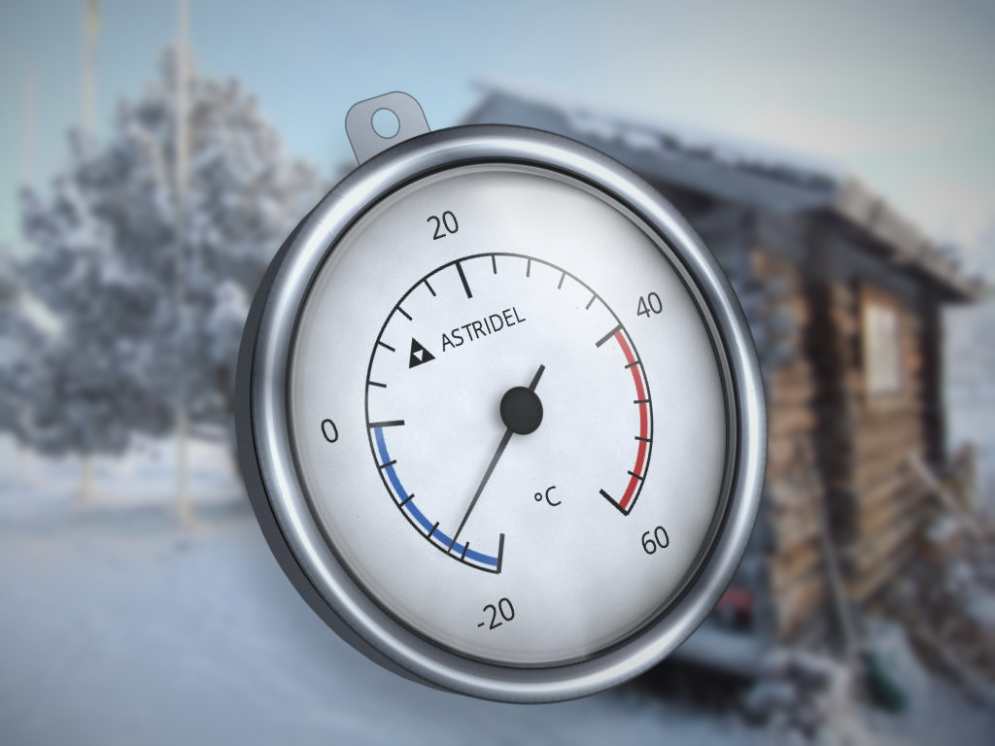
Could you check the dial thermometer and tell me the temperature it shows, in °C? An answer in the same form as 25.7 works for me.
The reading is -14
